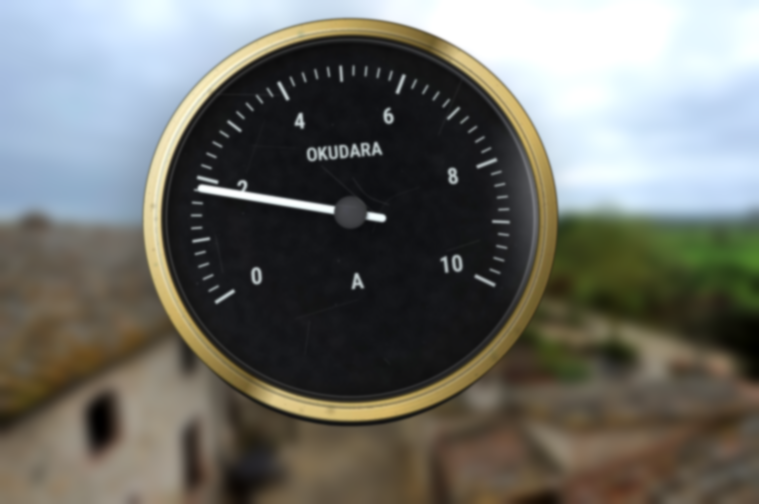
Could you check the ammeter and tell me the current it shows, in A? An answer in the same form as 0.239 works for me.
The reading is 1.8
